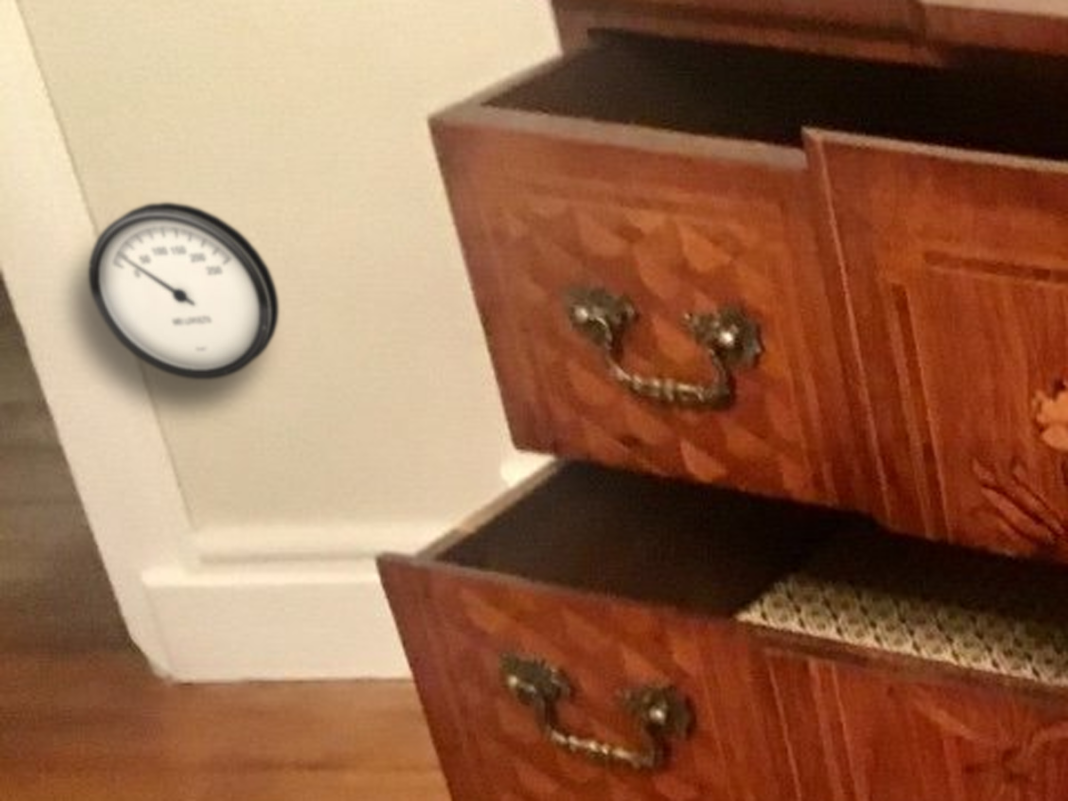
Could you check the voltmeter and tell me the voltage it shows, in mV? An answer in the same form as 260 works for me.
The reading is 25
